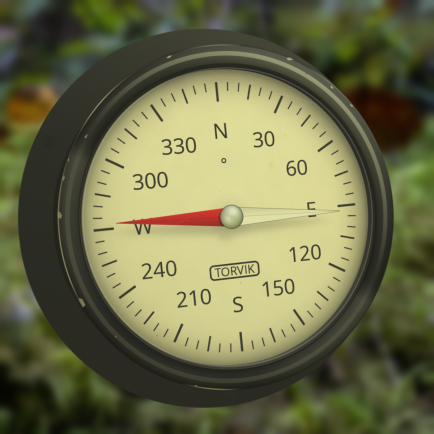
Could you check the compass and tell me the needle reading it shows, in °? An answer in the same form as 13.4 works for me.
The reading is 272.5
